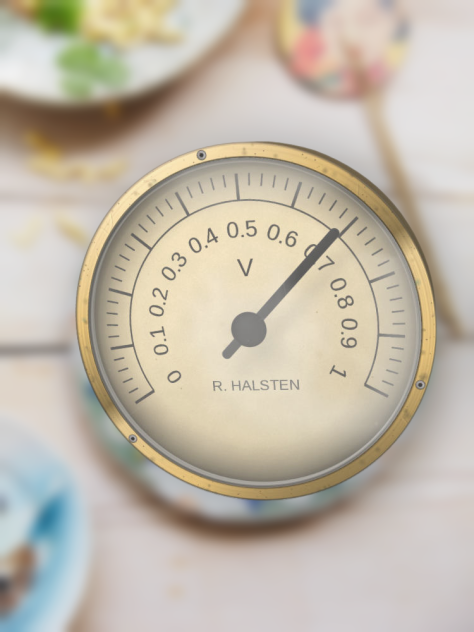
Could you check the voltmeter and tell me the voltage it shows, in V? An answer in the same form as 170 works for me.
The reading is 0.69
